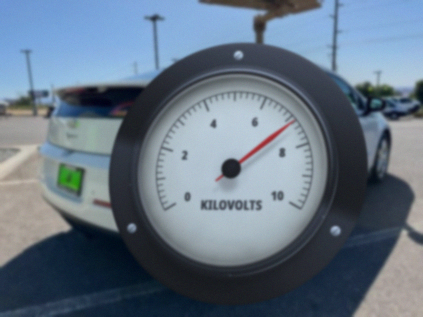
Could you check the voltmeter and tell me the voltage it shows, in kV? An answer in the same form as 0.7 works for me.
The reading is 7.2
